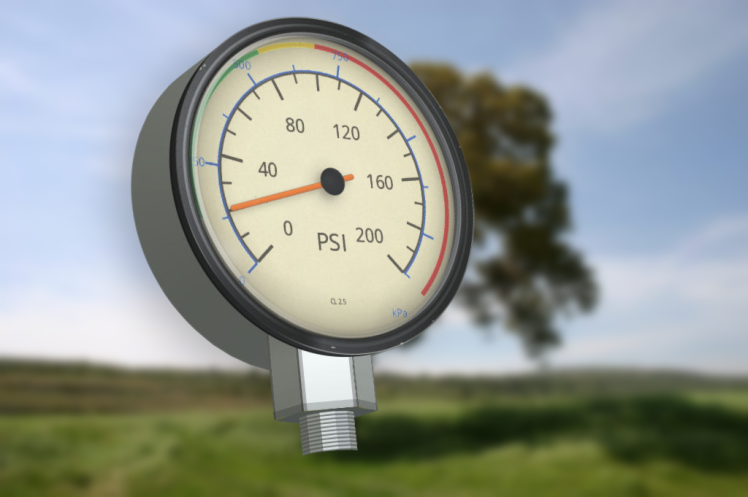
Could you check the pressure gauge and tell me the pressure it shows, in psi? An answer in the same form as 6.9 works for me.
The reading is 20
